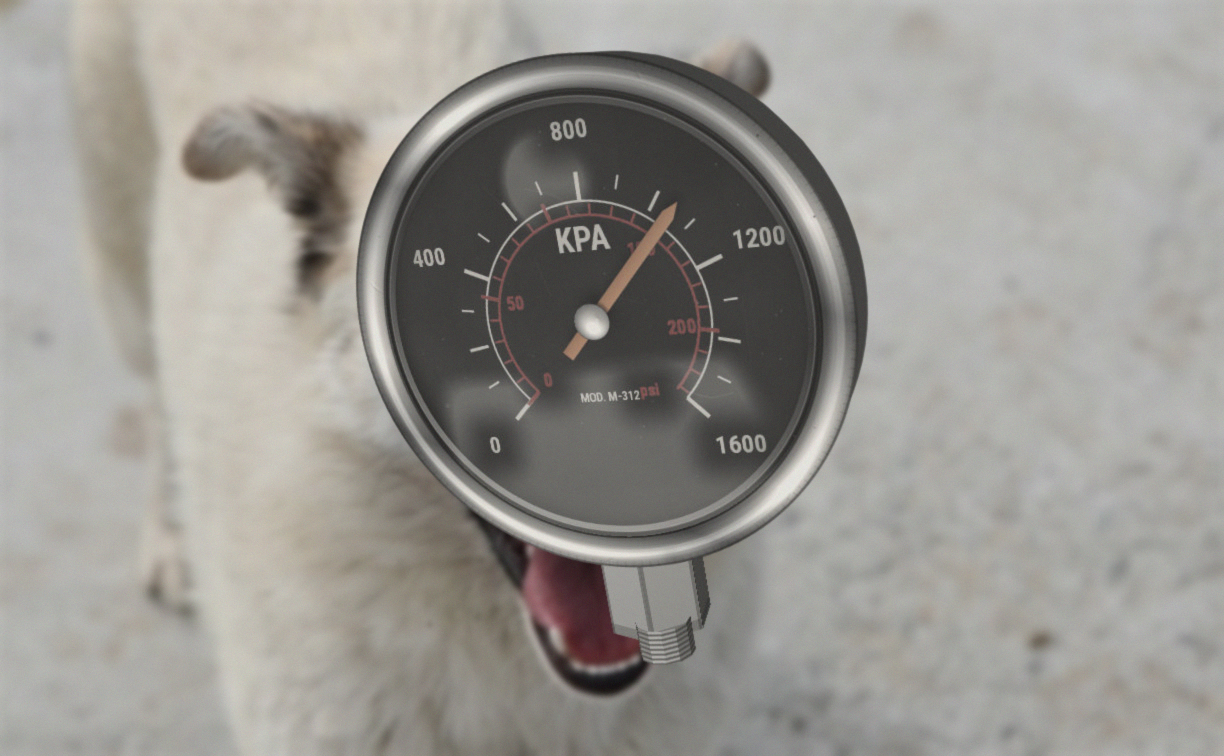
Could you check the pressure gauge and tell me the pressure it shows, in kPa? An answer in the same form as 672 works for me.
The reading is 1050
